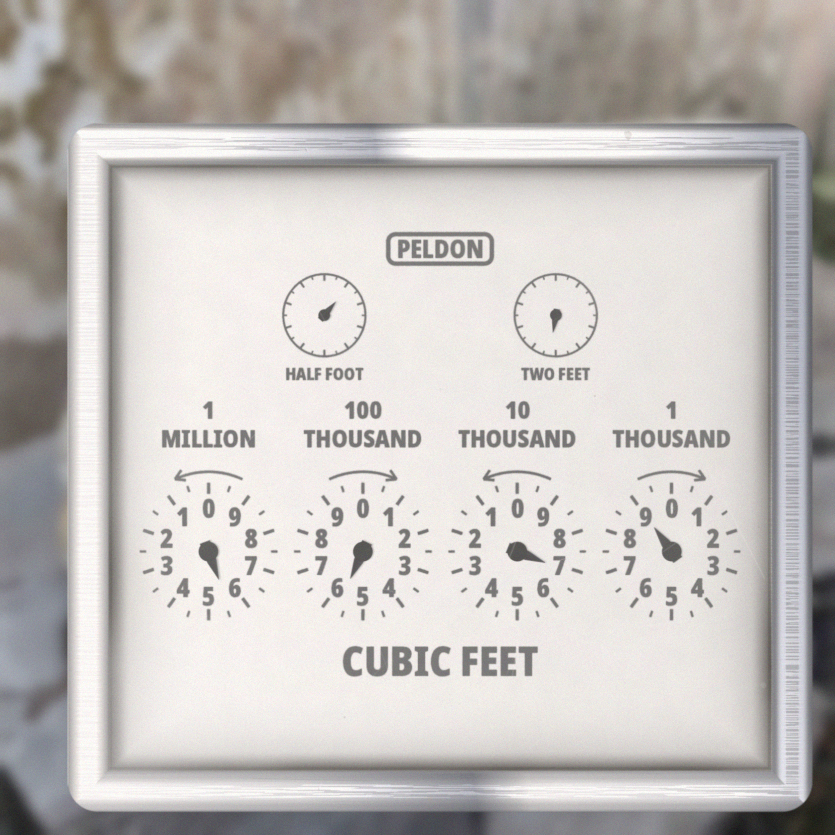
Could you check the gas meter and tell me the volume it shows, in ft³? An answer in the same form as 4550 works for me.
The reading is 556900
